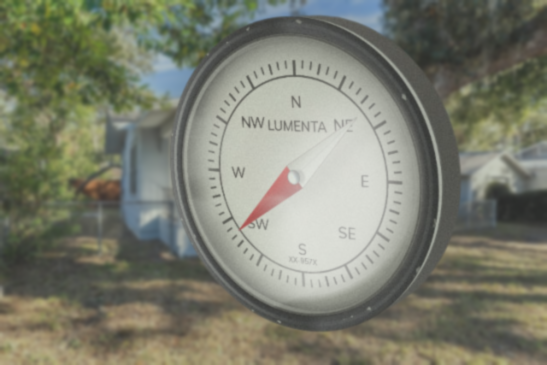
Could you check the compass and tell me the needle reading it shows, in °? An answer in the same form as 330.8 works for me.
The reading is 230
